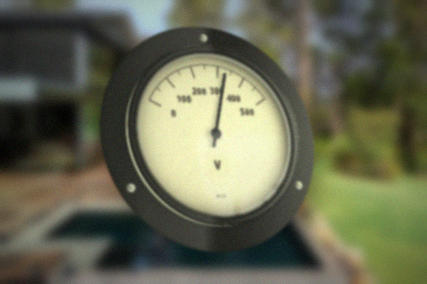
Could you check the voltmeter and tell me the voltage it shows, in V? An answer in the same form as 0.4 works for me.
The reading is 325
